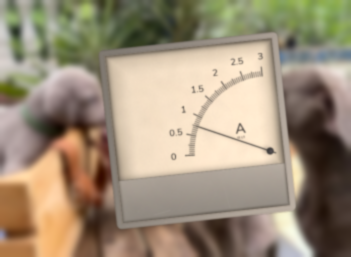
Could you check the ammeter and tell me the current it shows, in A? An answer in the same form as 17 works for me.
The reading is 0.75
